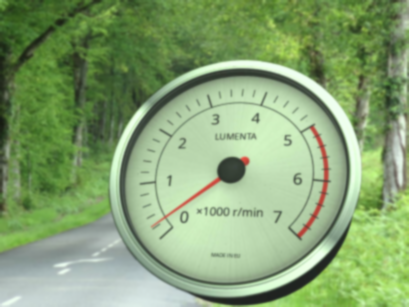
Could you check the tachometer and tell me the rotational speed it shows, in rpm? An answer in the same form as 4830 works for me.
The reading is 200
